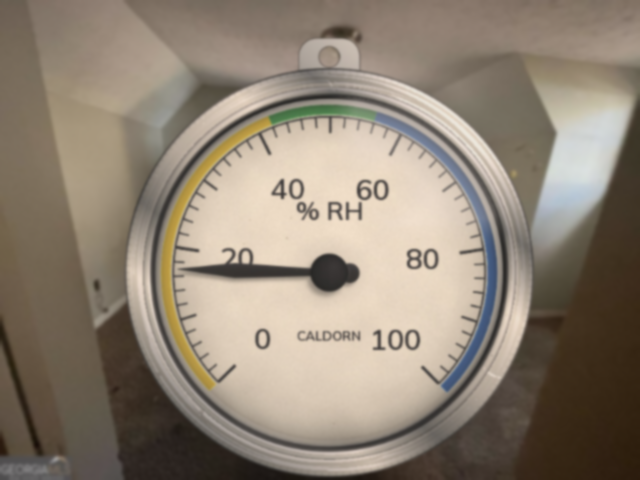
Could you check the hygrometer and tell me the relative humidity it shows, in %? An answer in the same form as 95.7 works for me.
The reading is 17
